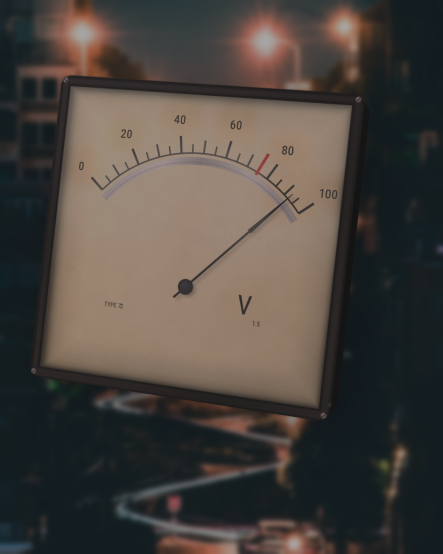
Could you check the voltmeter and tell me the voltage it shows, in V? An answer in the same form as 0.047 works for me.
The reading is 92.5
